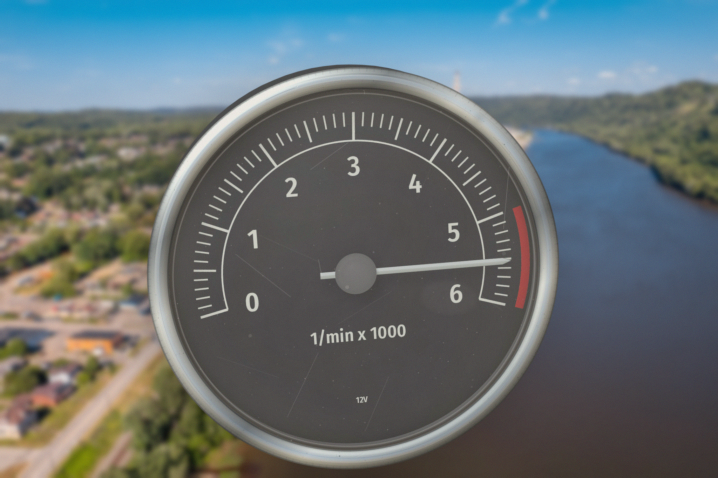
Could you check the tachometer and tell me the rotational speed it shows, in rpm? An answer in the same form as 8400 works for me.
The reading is 5500
